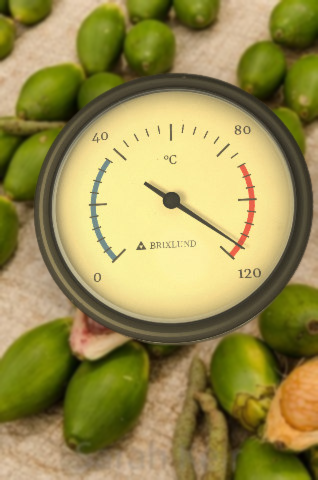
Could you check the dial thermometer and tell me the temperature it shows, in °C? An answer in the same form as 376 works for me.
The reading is 116
